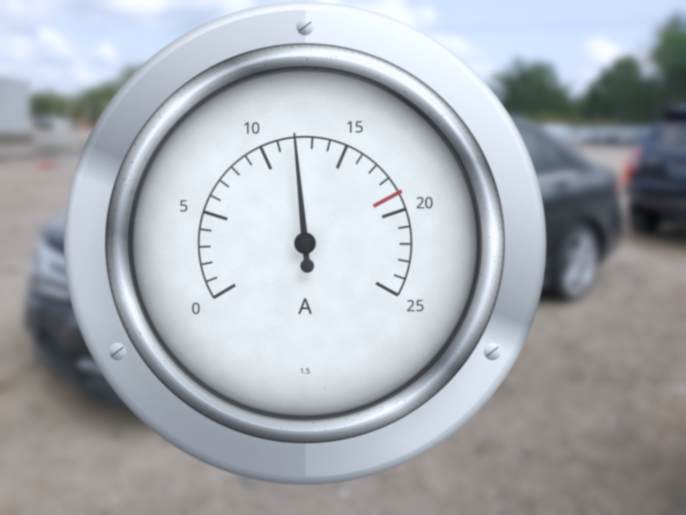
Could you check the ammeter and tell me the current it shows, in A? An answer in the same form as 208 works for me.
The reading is 12
